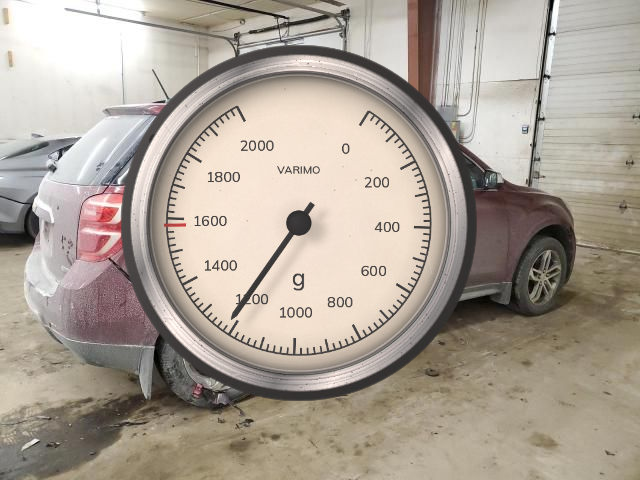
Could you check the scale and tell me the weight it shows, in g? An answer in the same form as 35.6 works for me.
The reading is 1220
